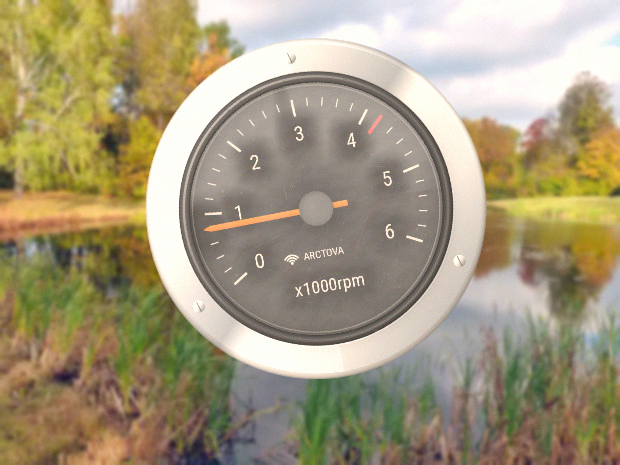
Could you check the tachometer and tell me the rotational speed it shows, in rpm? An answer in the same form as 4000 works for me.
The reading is 800
